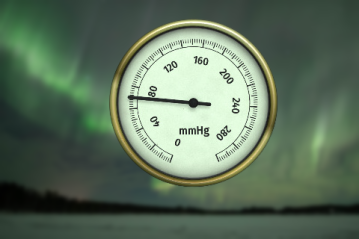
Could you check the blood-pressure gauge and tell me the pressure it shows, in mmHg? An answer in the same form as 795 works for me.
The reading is 70
